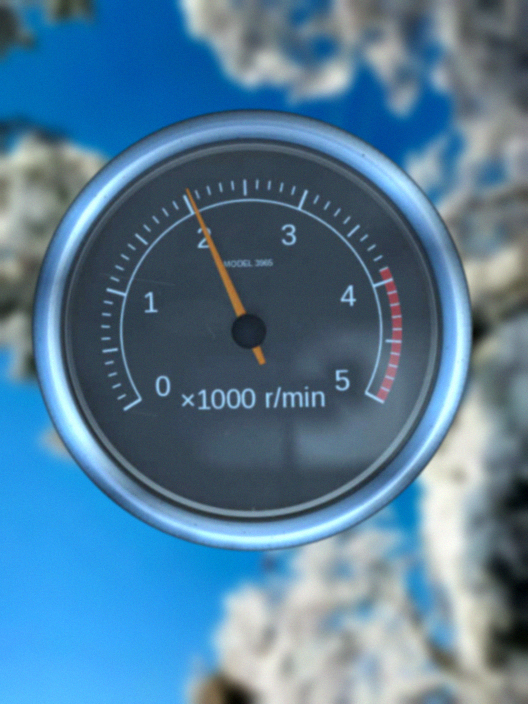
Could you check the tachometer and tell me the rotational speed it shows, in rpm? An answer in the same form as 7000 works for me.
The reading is 2050
